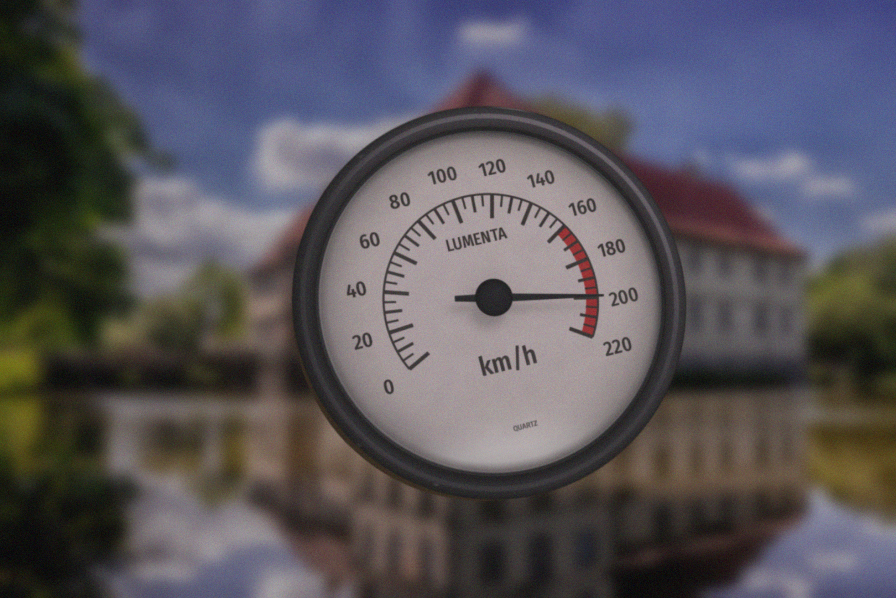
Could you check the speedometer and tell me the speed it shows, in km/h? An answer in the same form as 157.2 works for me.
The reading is 200
